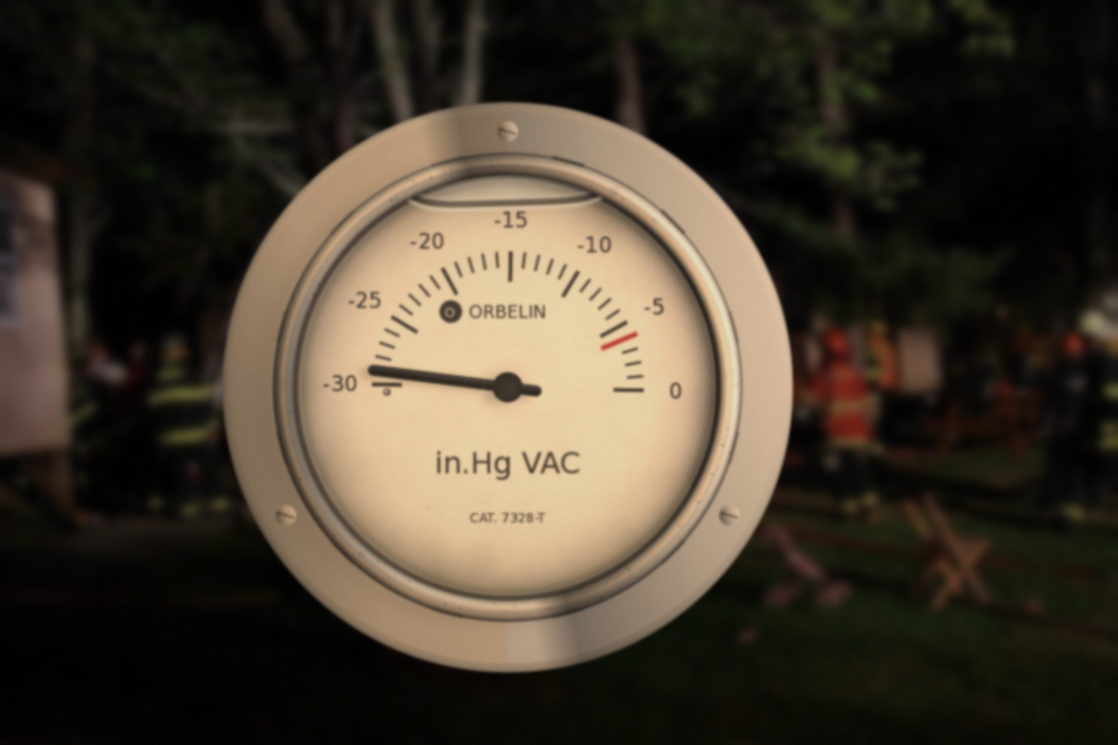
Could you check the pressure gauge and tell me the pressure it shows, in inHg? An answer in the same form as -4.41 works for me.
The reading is -29
